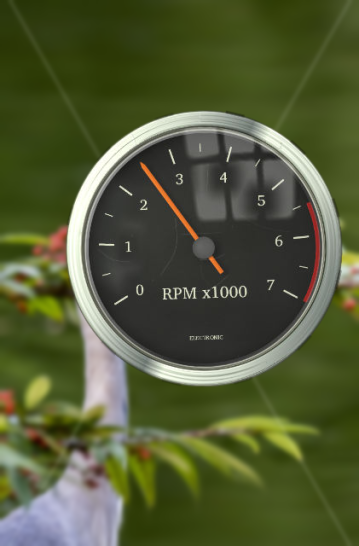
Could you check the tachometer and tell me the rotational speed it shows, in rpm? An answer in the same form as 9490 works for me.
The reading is 2500
